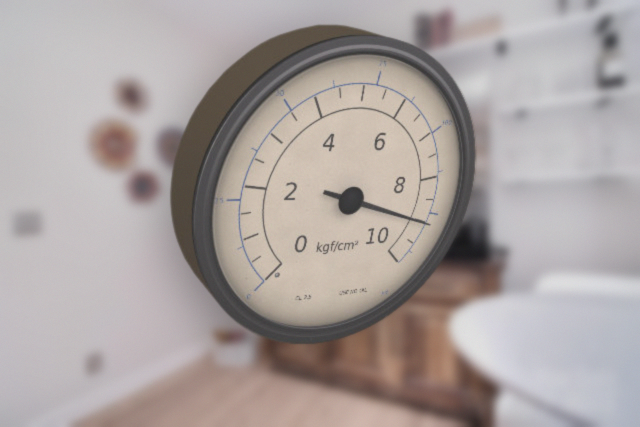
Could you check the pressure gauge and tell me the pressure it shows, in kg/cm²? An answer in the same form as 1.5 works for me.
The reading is 9
